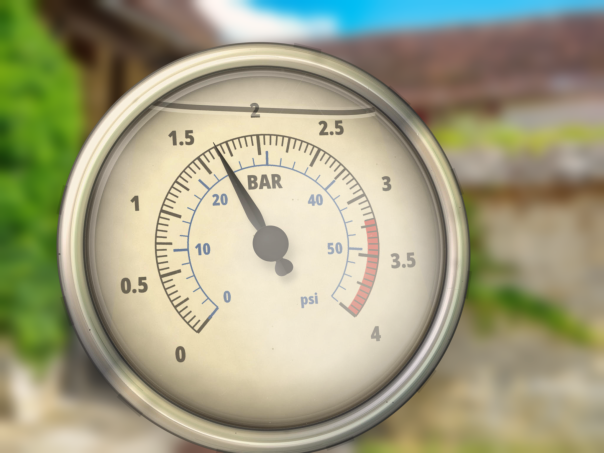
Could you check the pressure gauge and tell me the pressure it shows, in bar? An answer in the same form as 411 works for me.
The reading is 1.65
